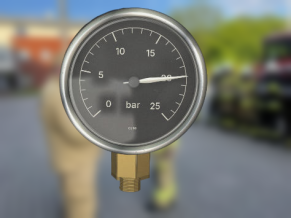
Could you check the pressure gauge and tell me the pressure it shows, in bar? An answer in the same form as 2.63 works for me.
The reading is 20
